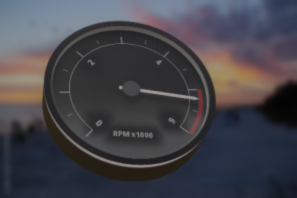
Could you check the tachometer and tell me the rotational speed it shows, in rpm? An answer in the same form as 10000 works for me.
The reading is 5250
